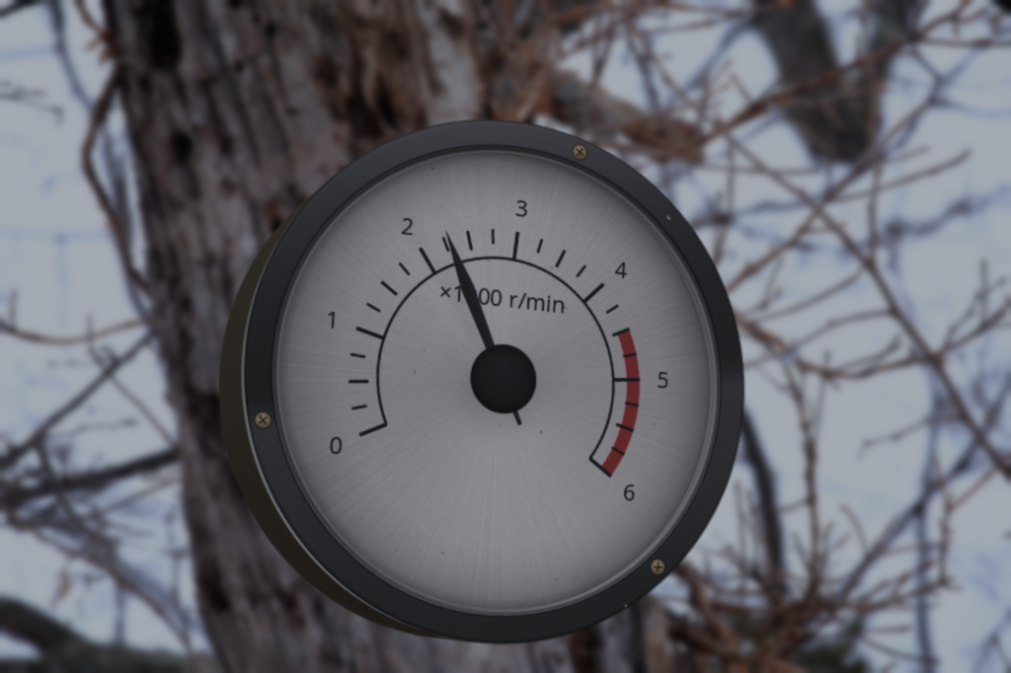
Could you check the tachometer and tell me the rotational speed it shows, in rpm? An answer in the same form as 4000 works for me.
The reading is 2250
